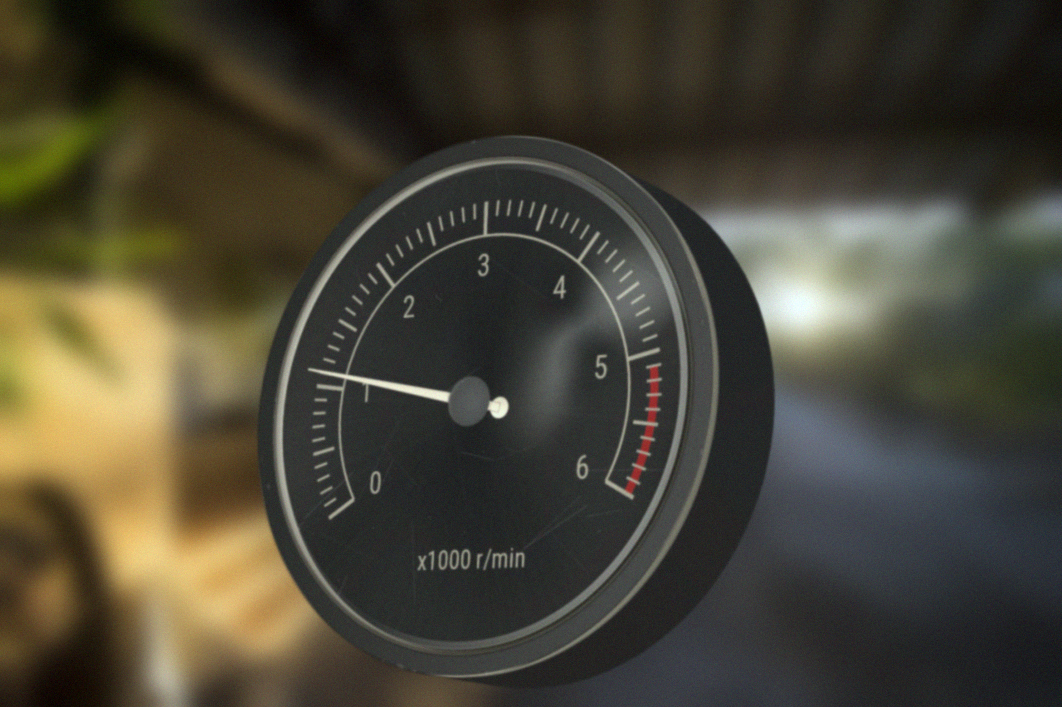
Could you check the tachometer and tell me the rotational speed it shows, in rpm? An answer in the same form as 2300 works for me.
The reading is 1100
